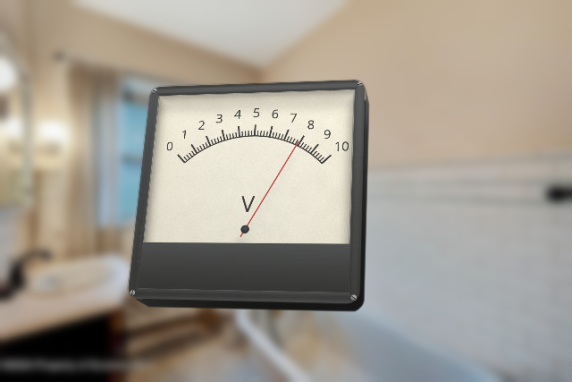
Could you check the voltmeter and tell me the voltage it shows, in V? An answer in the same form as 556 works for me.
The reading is 8
